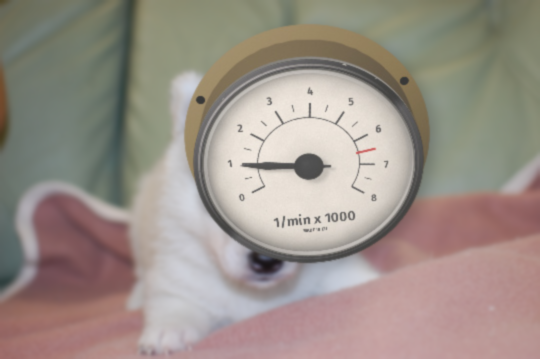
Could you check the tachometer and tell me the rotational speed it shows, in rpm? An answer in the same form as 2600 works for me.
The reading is 1000
